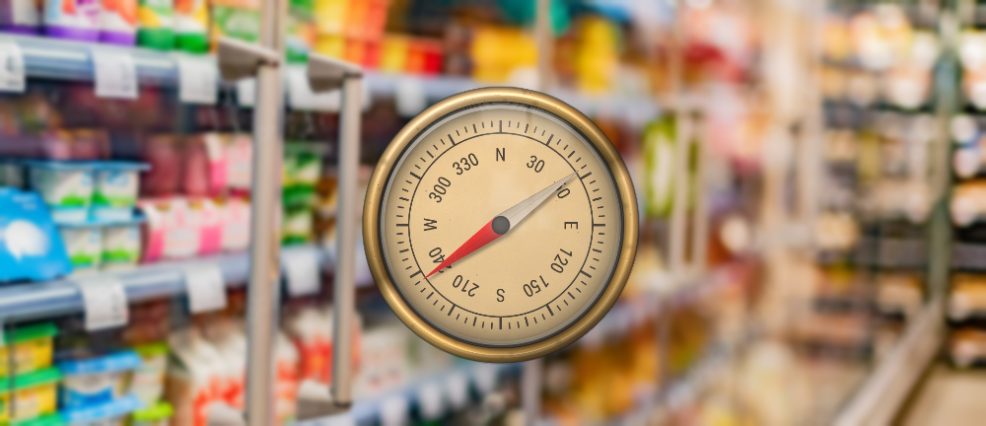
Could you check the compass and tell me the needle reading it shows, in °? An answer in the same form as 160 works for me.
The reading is 235
